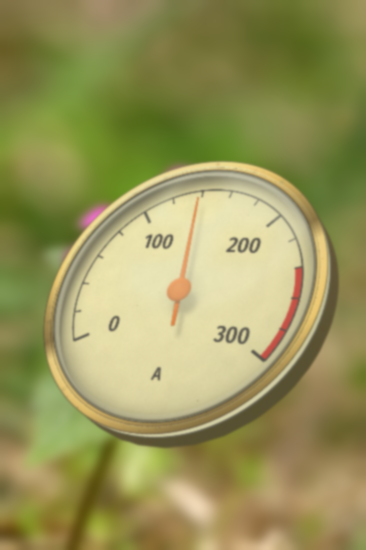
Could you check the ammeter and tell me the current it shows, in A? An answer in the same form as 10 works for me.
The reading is 140
